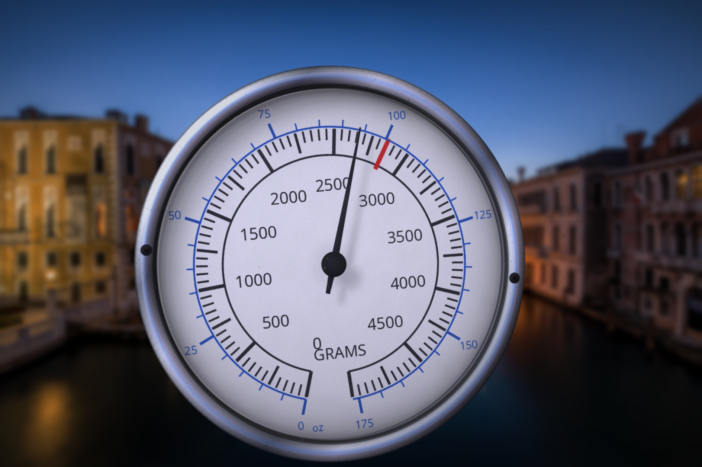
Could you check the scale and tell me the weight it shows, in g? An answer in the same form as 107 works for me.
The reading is 2650
